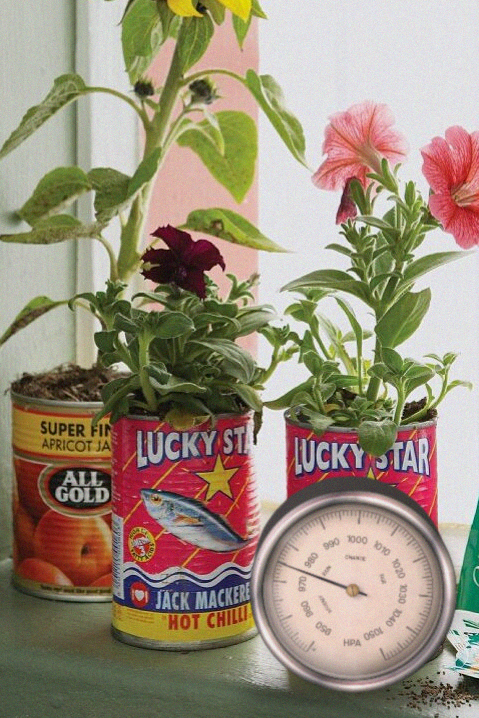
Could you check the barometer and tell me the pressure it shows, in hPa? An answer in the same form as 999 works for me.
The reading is 975
